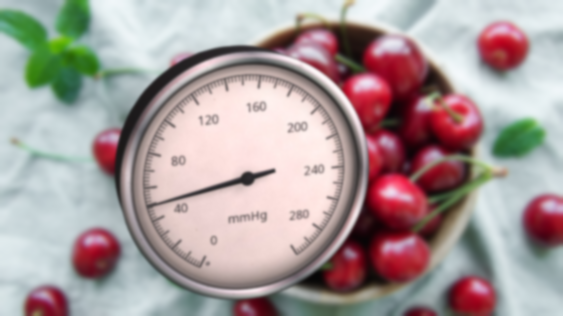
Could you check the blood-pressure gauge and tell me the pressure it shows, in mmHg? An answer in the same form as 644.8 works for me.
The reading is 50
